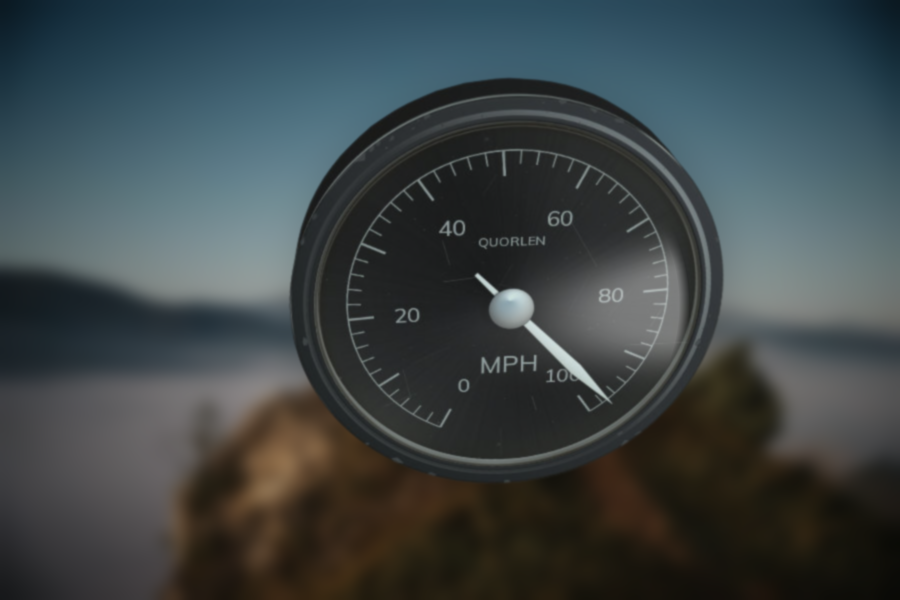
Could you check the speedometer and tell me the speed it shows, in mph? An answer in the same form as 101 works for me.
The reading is 97
